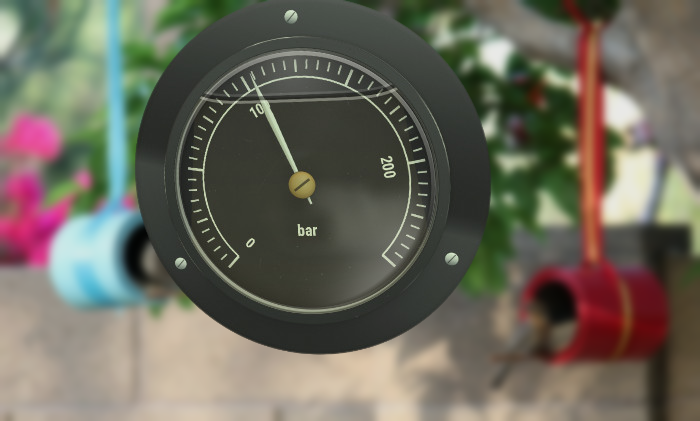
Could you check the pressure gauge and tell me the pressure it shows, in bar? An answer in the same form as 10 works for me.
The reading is 105
